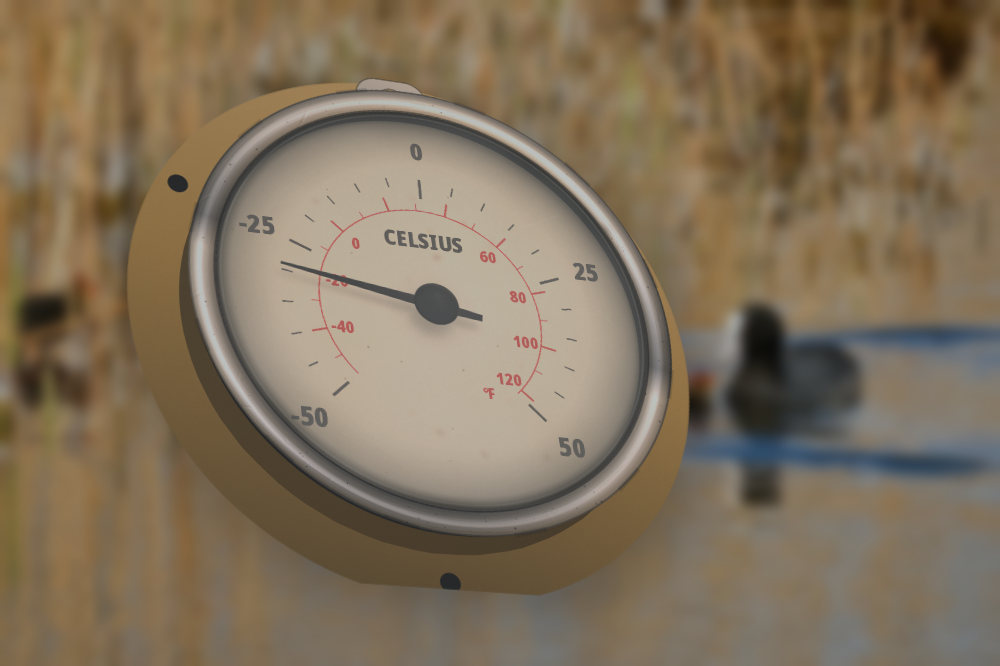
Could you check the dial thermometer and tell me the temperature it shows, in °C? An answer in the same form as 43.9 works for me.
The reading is -30
